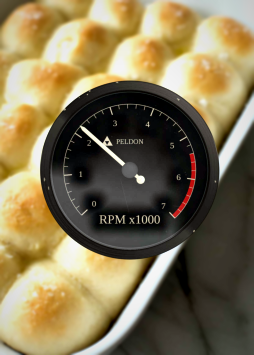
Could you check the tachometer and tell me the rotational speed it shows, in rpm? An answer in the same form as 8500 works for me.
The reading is 2200
